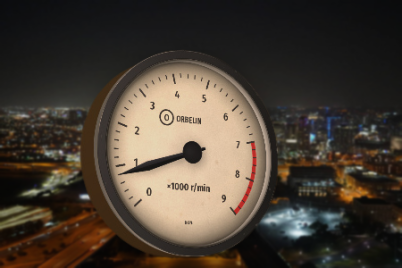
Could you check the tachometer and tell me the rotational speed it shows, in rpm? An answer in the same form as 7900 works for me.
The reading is 800
